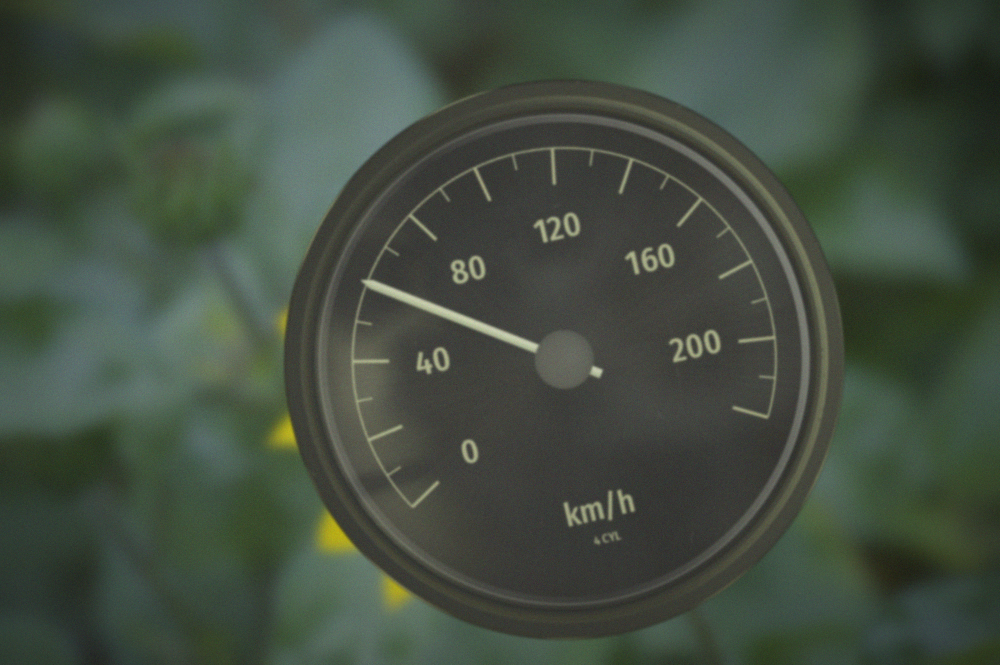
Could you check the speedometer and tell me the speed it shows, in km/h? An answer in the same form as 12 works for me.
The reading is 60
